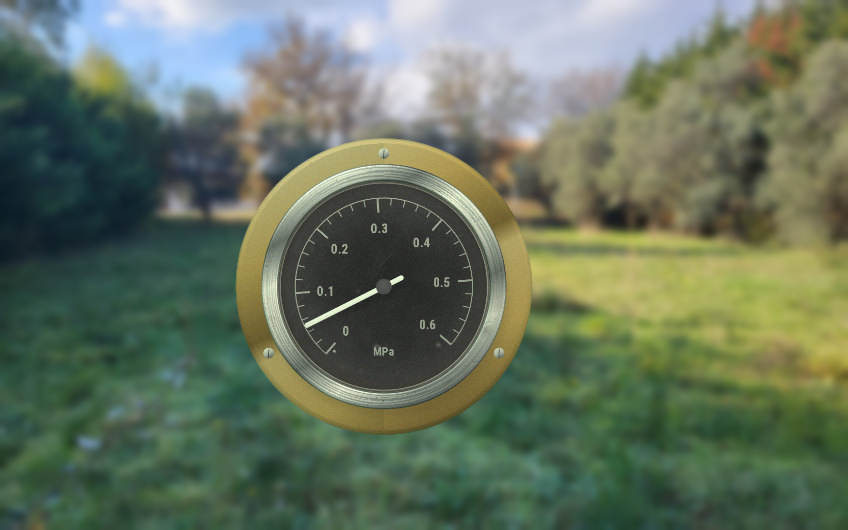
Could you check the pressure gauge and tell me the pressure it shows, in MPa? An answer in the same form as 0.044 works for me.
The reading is 0.05
